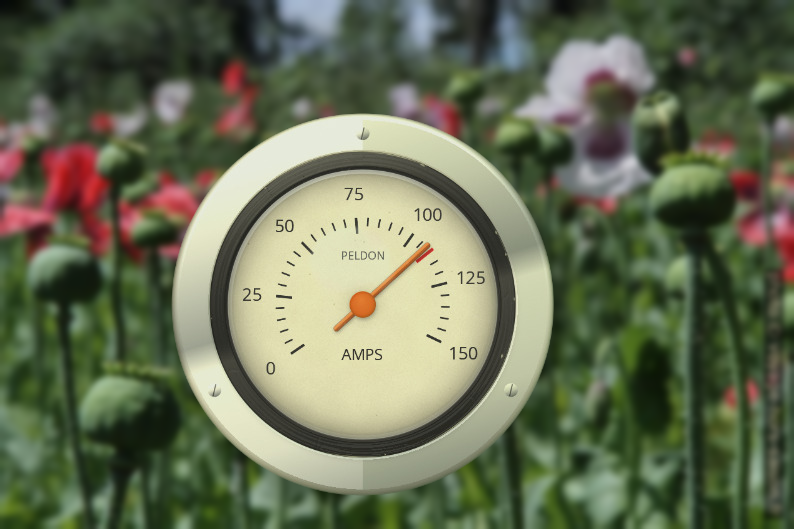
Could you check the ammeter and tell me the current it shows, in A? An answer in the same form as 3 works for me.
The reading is 107.5
